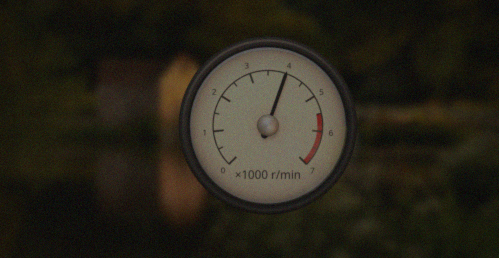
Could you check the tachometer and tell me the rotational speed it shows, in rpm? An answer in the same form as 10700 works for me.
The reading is 4000
